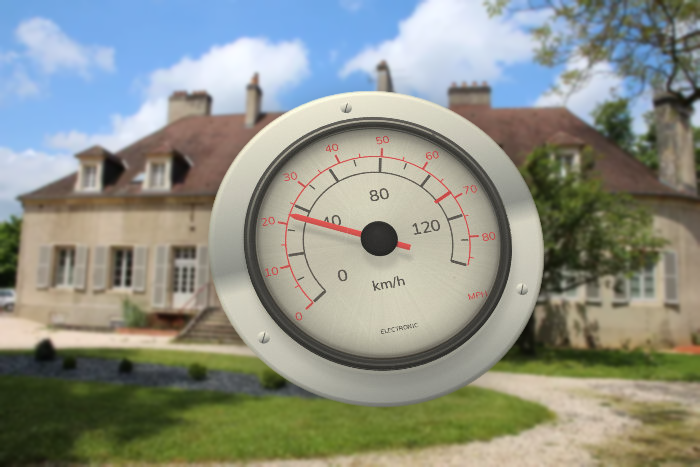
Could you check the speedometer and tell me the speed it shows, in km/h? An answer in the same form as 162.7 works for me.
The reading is 35
